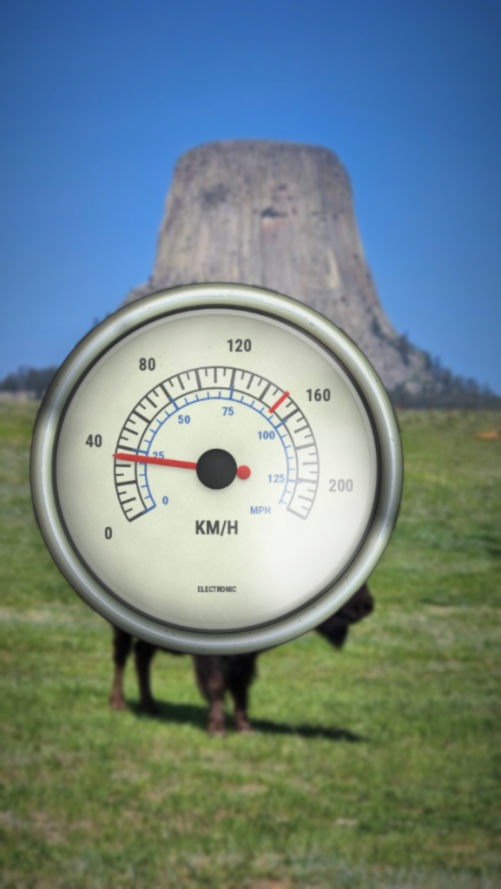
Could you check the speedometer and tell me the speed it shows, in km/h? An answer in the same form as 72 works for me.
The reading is 35
